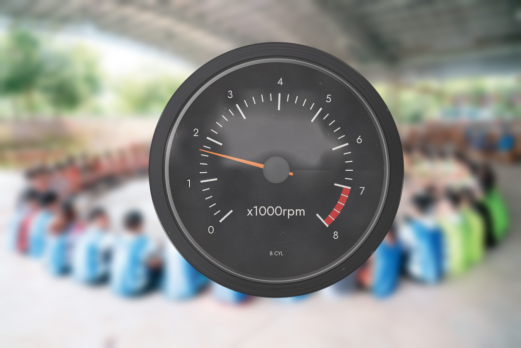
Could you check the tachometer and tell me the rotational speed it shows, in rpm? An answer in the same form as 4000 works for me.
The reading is 1700
